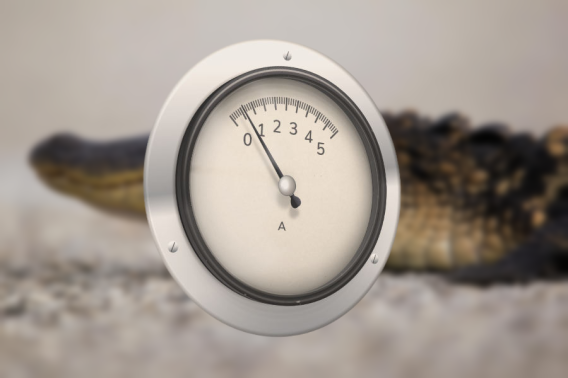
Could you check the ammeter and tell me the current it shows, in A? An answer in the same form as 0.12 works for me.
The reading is 0.5
